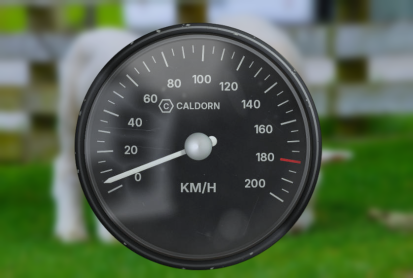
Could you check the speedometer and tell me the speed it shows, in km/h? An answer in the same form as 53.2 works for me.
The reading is 5
